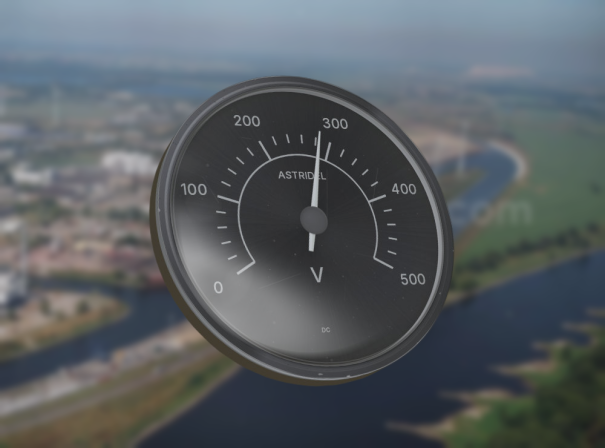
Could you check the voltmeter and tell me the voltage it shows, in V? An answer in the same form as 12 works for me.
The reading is 280
